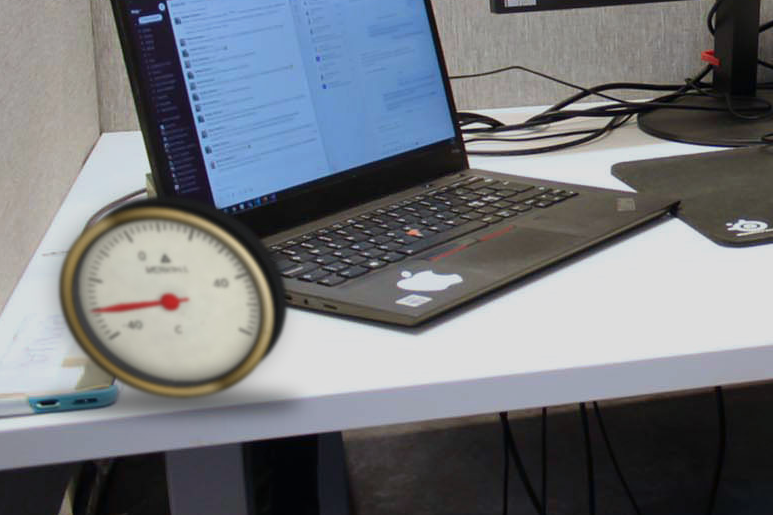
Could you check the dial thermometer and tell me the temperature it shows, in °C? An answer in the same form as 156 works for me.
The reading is -30
